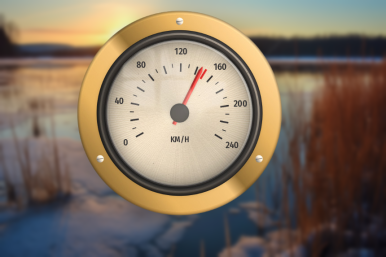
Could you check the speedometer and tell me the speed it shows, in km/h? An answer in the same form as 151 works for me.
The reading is 145
